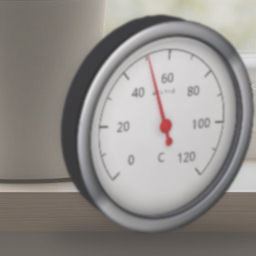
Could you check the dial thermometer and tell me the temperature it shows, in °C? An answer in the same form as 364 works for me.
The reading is 50
